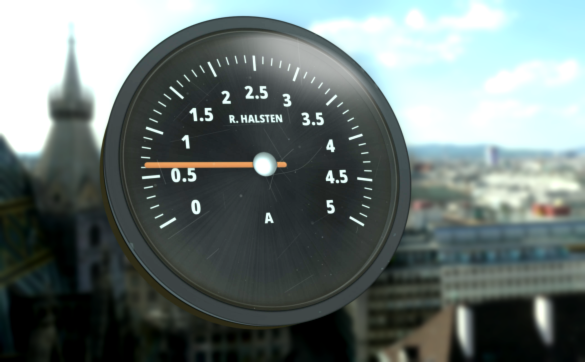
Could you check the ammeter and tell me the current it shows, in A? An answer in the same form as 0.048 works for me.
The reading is 0.6
